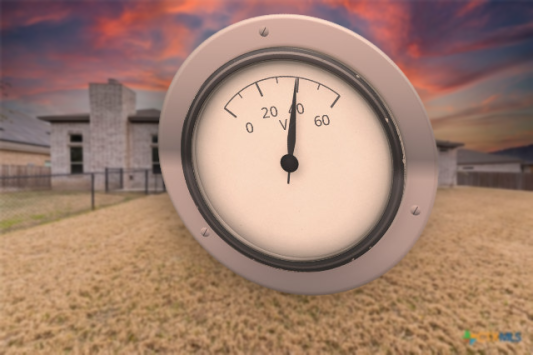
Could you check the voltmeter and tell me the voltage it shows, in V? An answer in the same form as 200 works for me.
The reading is 40
